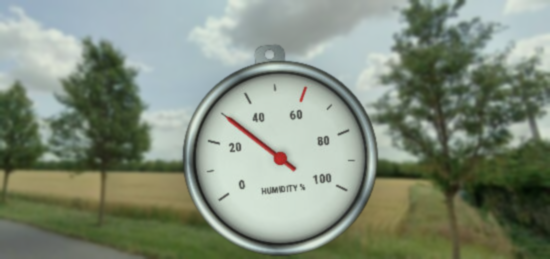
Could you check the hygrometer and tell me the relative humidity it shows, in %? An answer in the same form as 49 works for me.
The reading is 30
